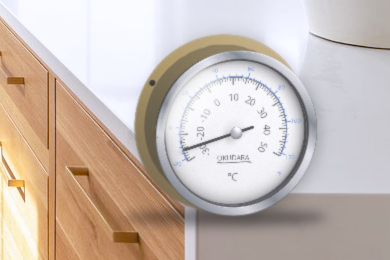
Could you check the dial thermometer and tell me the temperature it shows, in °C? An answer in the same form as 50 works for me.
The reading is -25
